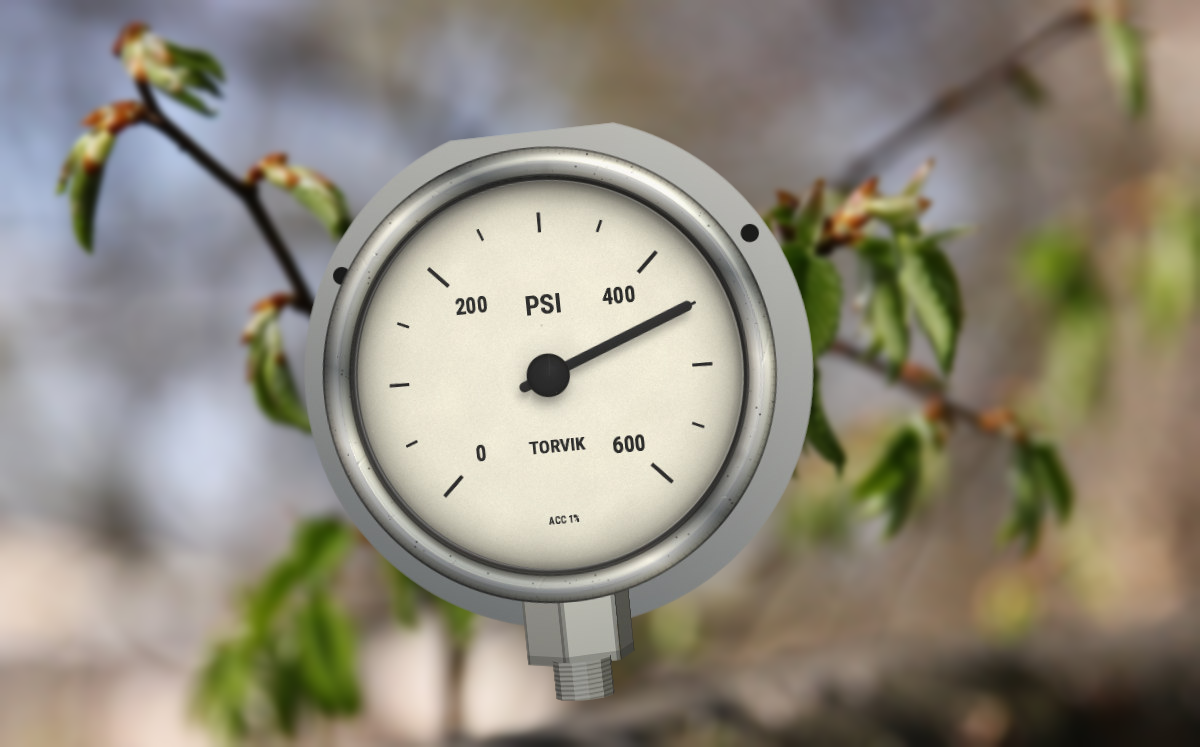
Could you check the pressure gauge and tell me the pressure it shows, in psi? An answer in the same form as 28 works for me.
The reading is 450
